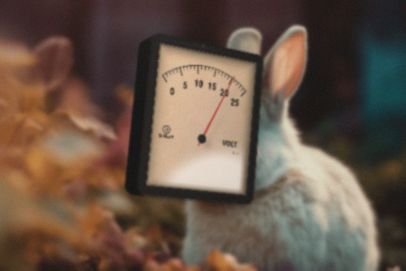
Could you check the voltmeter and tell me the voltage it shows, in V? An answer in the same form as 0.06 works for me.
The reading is 20
